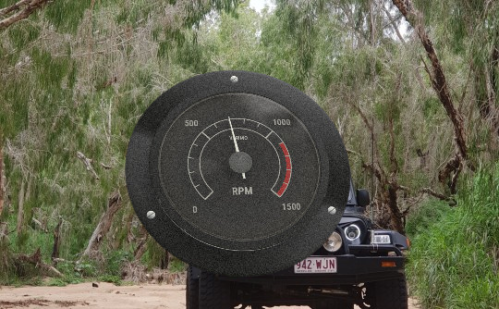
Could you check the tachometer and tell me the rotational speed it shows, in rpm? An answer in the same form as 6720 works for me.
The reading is 700
